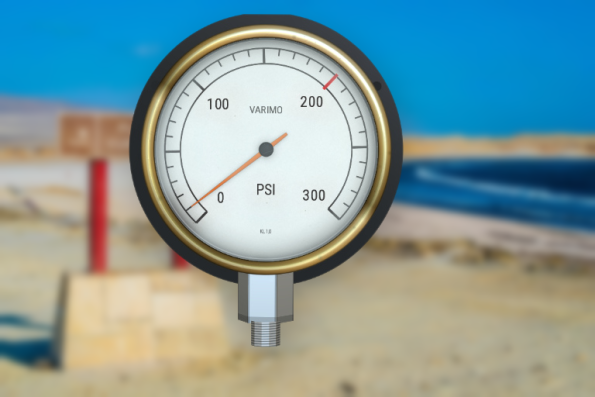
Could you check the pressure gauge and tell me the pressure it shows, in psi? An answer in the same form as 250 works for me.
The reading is 10
